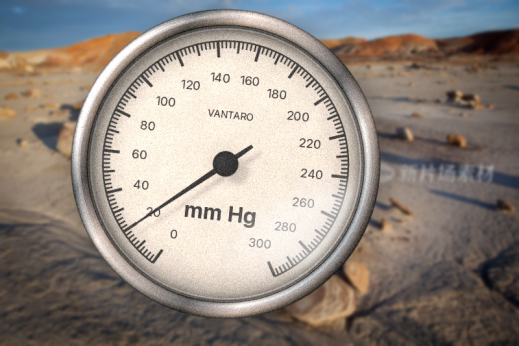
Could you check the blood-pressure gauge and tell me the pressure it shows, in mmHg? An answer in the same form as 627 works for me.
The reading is 20
